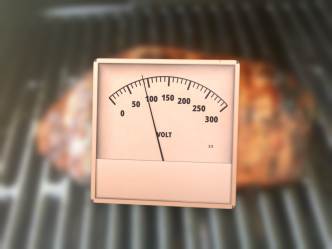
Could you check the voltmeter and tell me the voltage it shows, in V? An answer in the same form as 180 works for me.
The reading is 90
